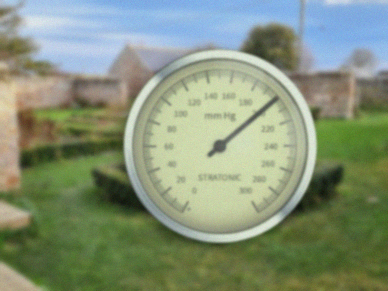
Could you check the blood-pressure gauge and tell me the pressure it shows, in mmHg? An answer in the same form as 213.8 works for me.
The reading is 200
